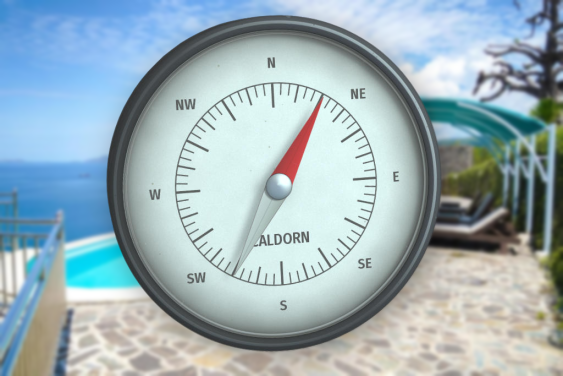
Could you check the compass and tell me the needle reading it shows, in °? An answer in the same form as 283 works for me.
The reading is 30
